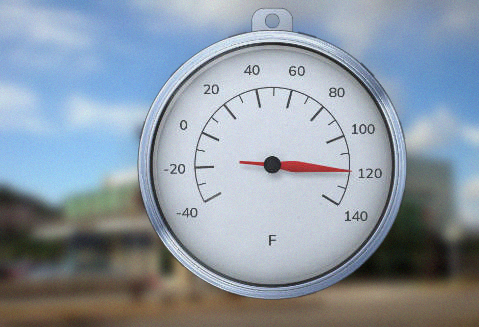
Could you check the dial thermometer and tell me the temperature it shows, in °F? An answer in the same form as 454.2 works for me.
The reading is 120
